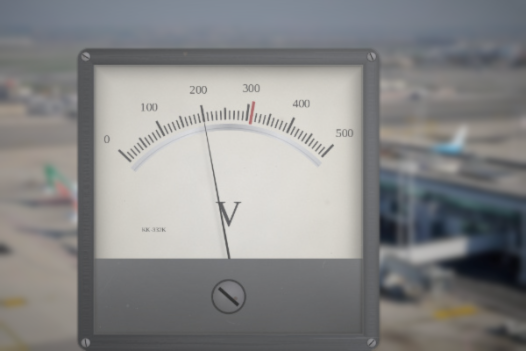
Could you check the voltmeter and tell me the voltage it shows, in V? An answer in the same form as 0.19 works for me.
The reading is 200
